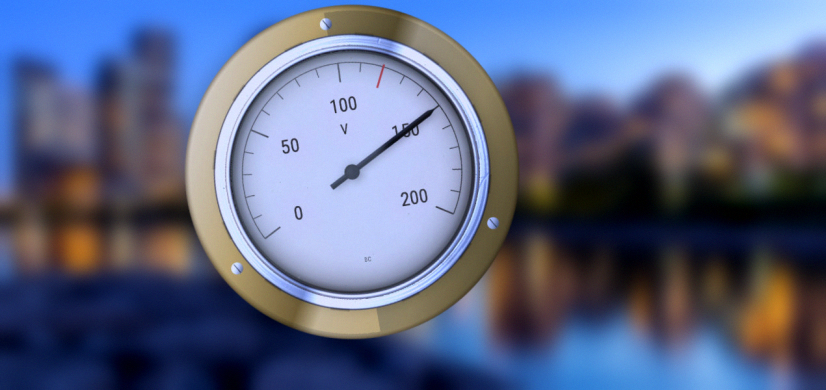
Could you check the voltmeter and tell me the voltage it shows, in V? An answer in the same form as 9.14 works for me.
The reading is 150
